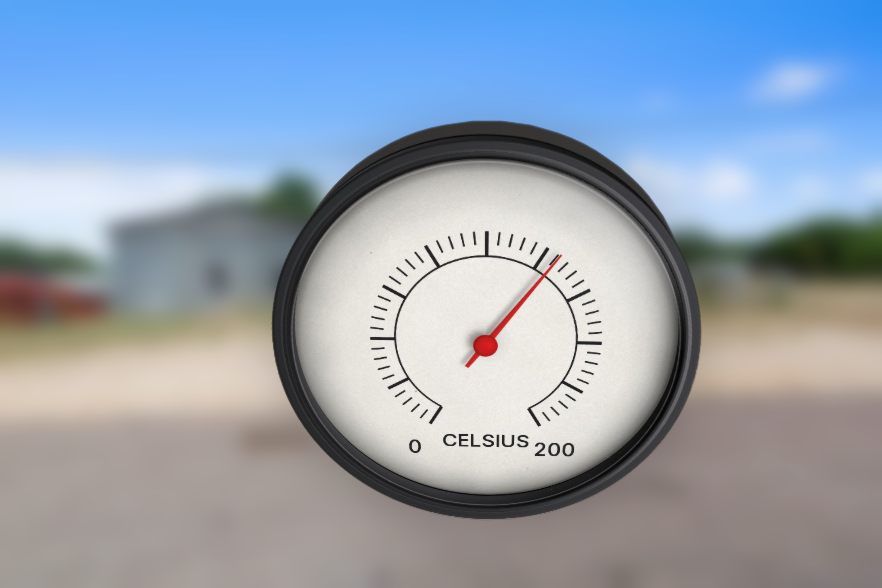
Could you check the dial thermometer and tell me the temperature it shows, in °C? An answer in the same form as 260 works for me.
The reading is 124
